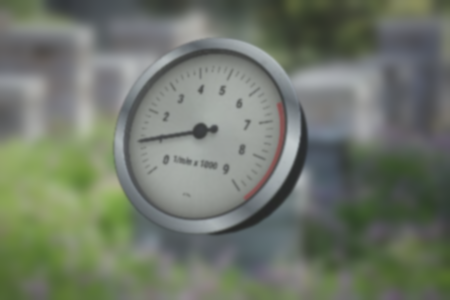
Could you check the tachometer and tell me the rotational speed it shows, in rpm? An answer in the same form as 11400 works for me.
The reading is 1000
